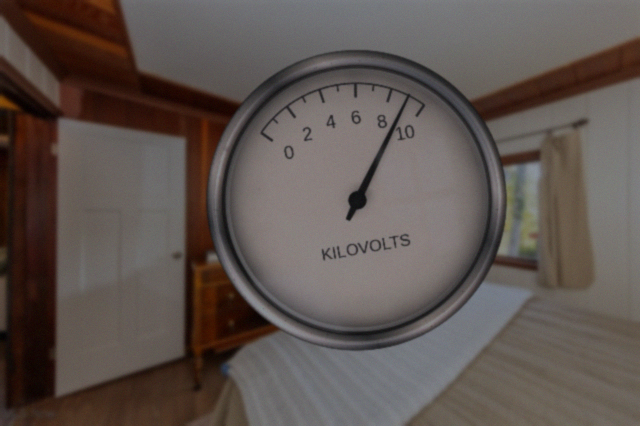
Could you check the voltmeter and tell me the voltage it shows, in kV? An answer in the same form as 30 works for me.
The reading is 9
